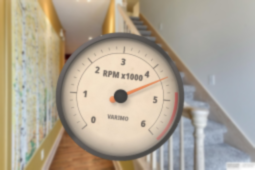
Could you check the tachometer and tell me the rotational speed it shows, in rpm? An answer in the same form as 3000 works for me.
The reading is 4400
